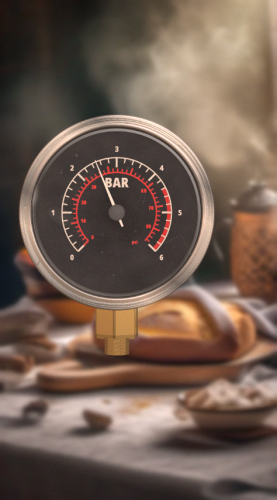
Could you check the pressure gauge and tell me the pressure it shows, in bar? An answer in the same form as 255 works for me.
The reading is 2.5
